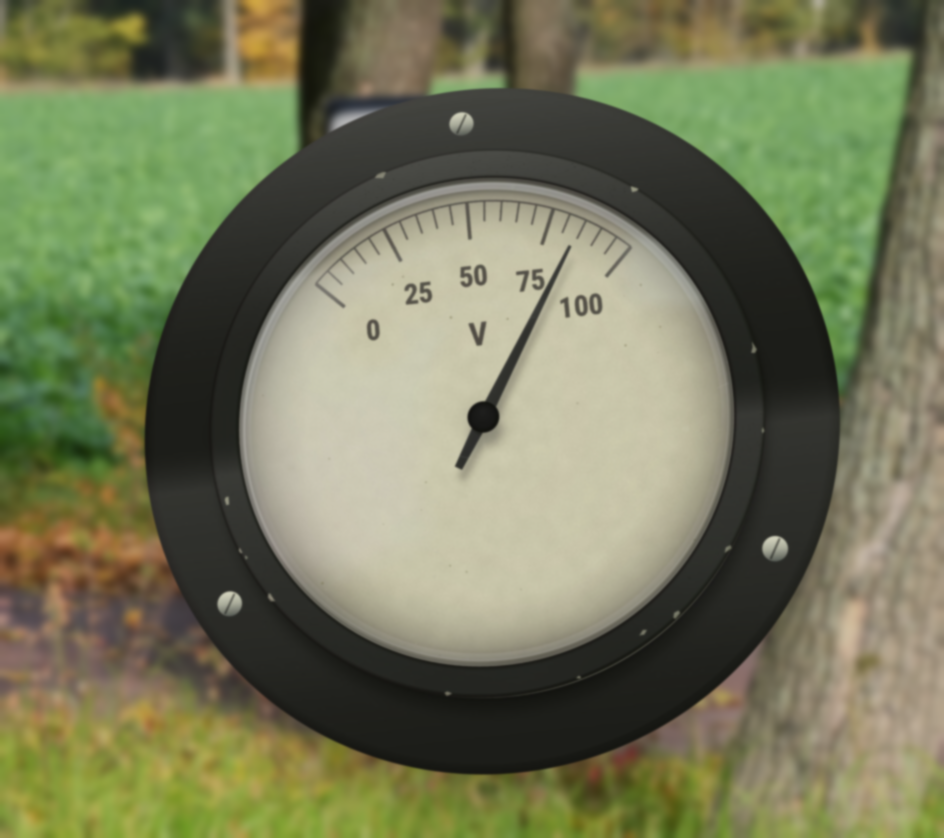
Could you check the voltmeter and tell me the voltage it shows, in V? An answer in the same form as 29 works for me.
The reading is 85
